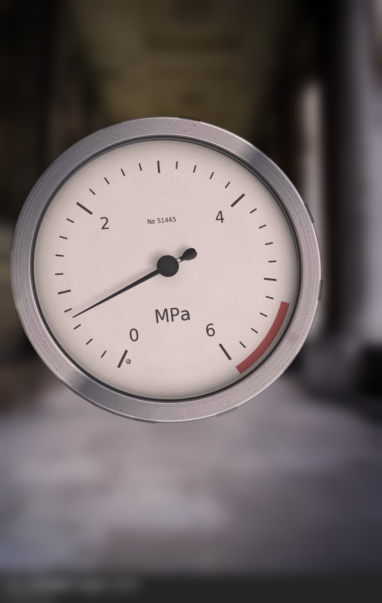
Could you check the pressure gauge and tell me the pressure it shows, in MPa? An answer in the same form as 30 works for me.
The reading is 0.7
